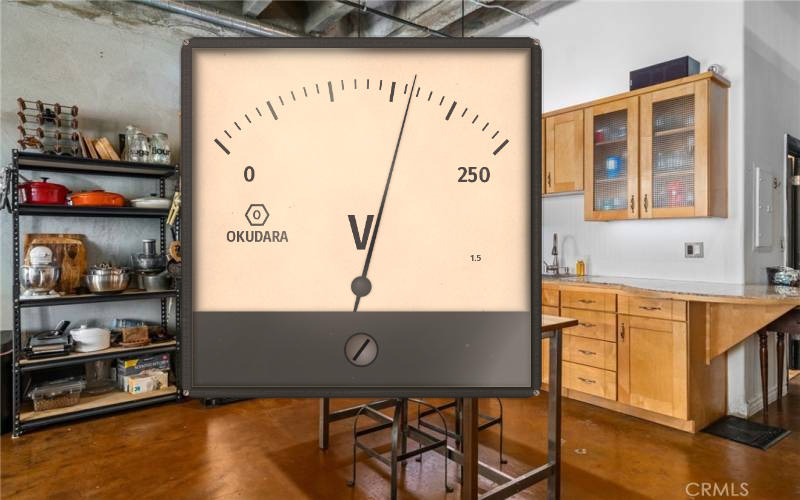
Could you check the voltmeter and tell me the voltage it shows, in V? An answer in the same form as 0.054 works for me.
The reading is 165
